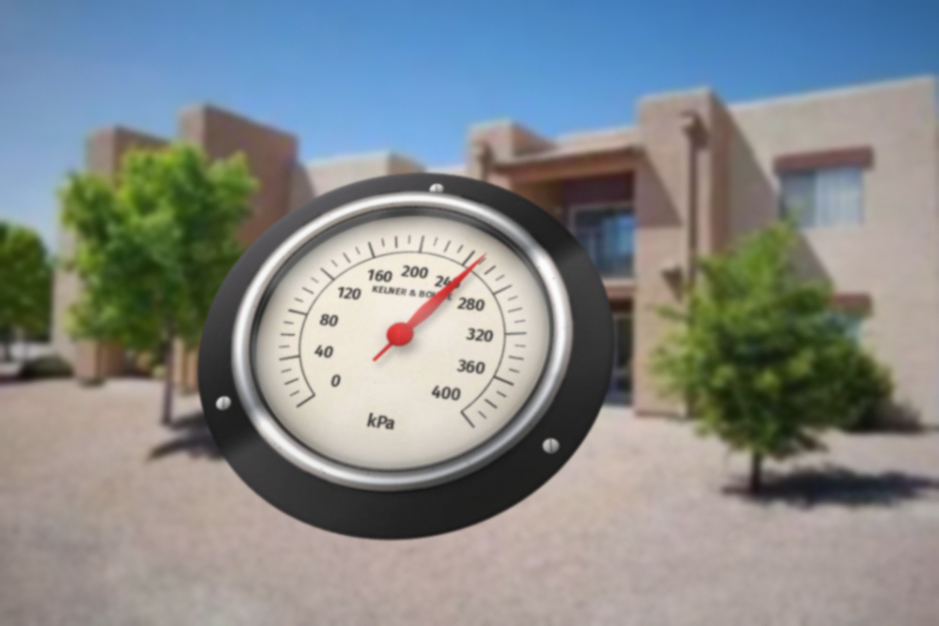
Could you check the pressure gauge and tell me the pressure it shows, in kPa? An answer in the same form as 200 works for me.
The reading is 250
